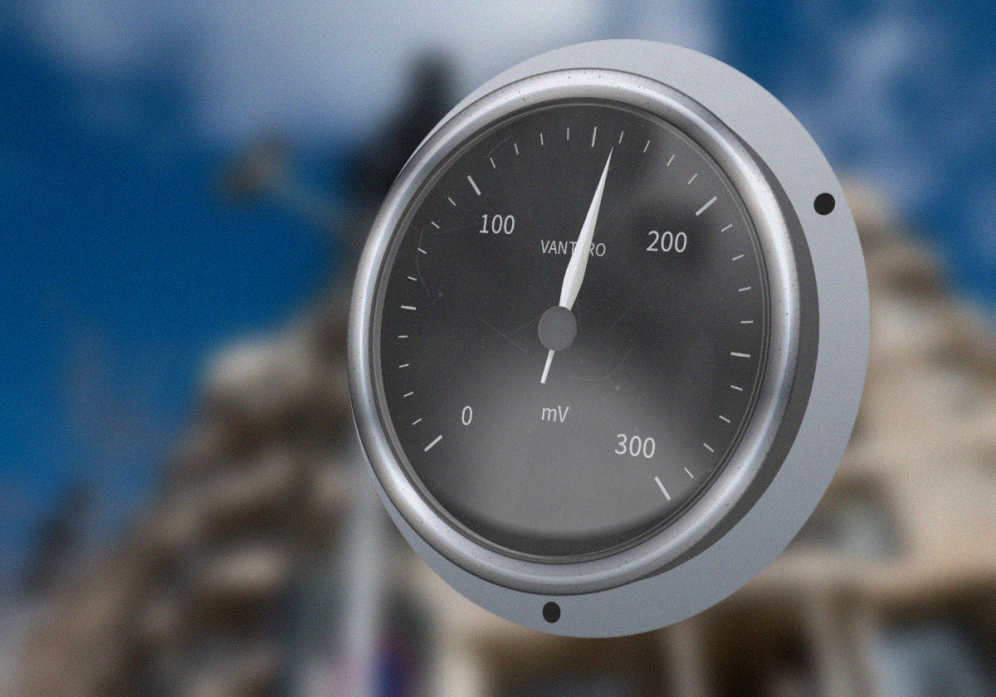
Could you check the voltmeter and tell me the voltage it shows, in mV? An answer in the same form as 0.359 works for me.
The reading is 160
